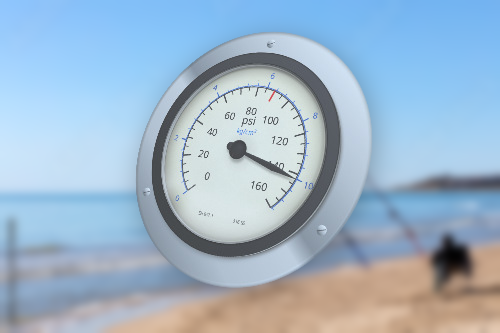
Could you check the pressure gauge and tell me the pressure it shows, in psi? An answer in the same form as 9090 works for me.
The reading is 142.5
